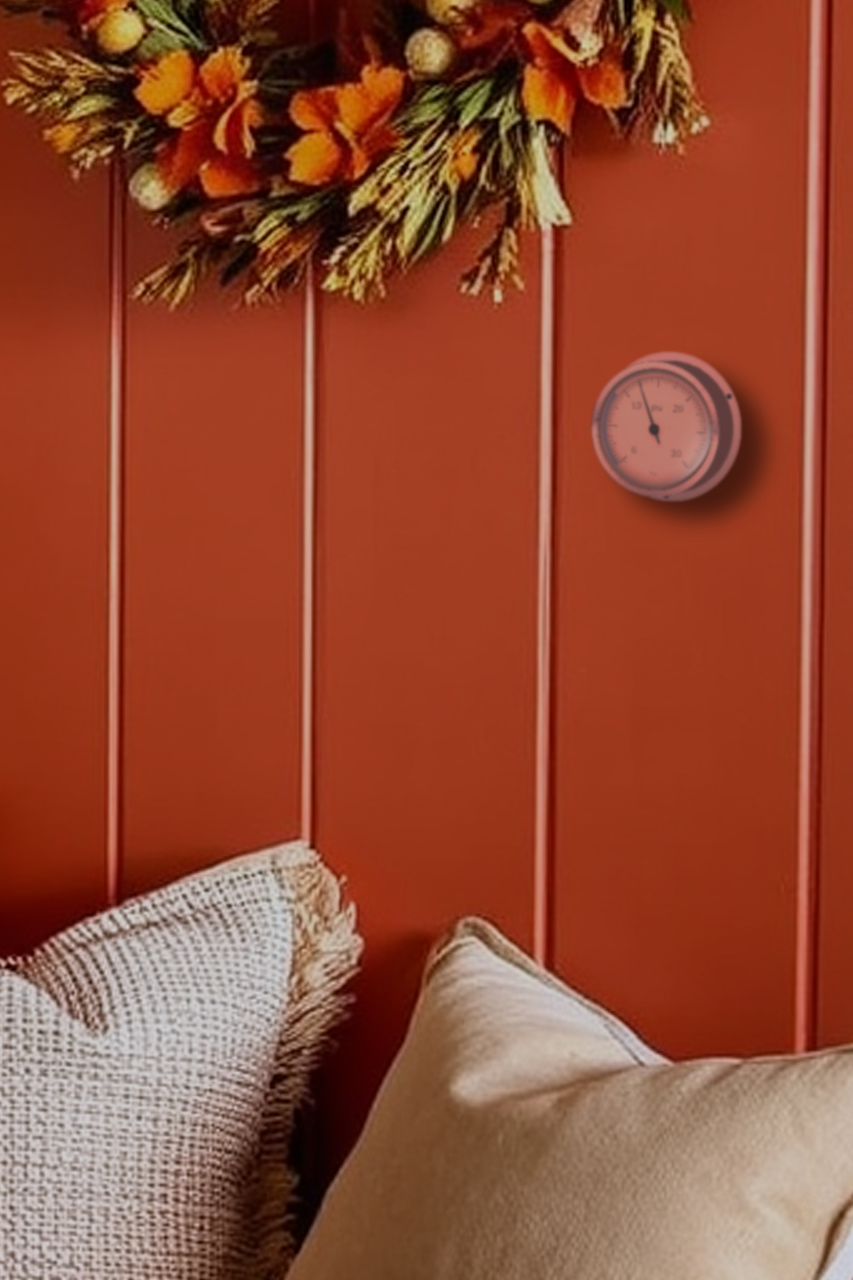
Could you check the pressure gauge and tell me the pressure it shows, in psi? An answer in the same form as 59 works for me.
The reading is 12.5
